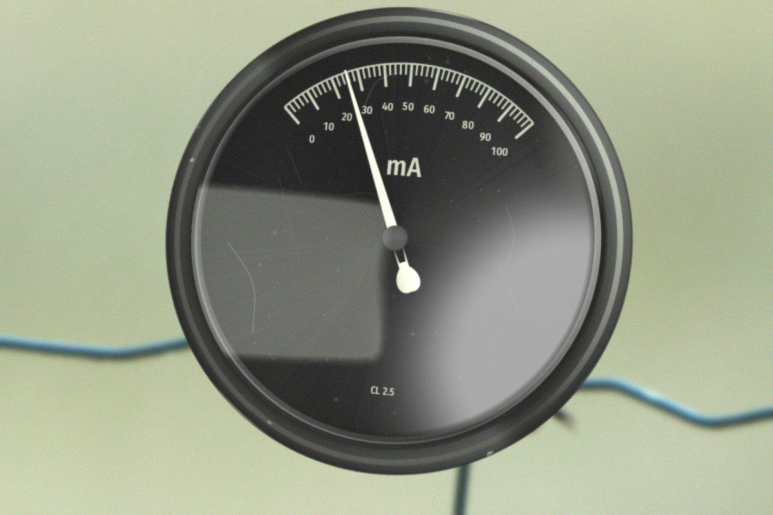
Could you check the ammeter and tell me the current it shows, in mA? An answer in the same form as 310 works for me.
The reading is 26
